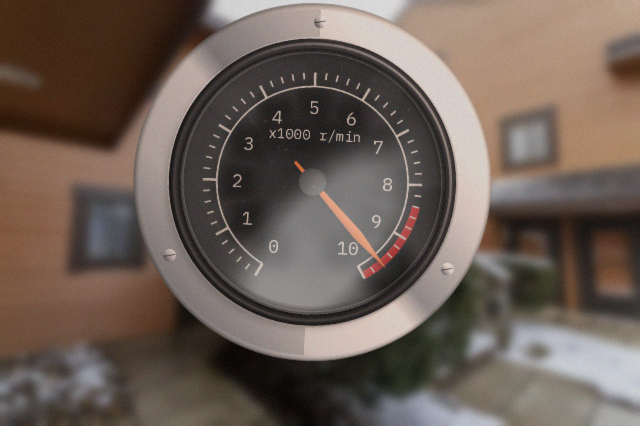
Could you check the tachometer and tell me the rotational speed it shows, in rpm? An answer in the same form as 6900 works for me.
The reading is 9600
